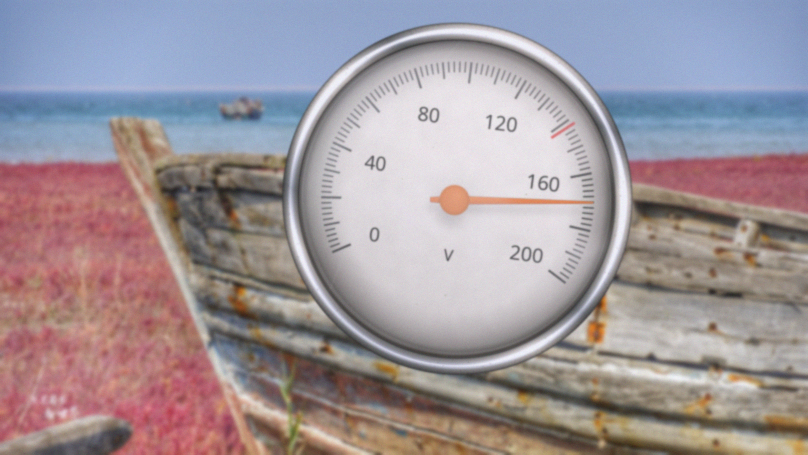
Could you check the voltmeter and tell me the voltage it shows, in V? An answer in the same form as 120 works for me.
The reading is 170
